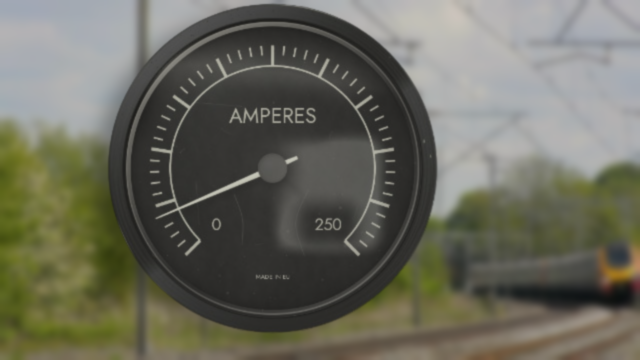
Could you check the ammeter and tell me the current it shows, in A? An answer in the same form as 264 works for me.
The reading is 20
